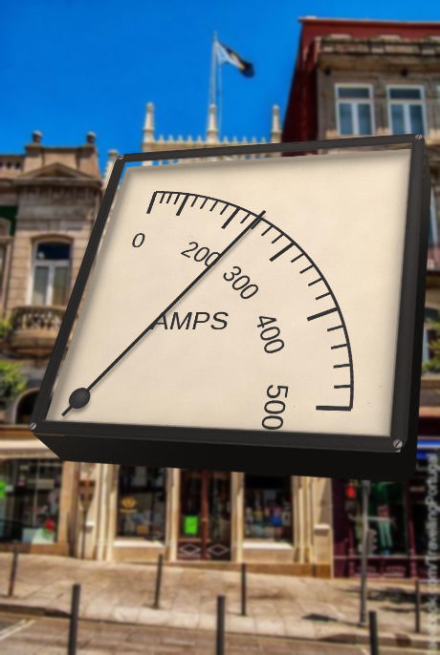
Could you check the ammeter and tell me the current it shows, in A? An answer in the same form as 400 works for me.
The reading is 240
